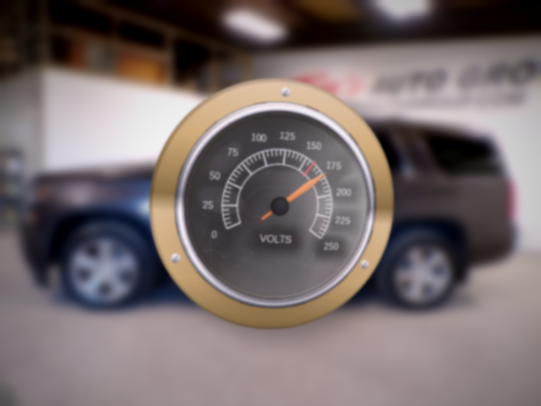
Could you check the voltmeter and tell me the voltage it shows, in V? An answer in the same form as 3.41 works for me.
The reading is 175
